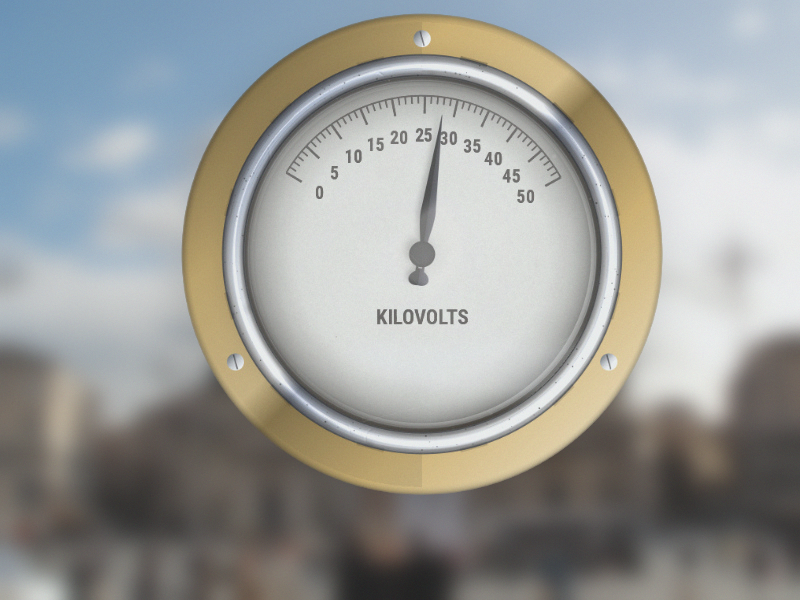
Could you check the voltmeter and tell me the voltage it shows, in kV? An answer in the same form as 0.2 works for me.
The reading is 28
